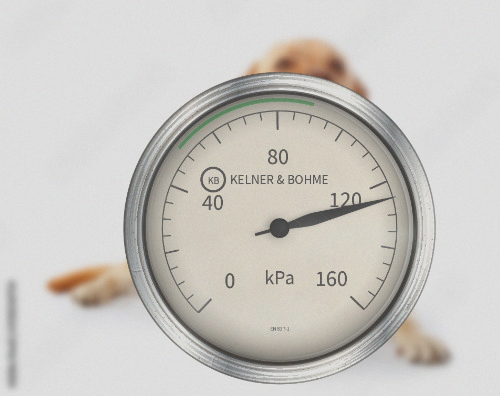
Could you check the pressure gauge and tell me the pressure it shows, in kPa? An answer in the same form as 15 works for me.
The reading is 125
